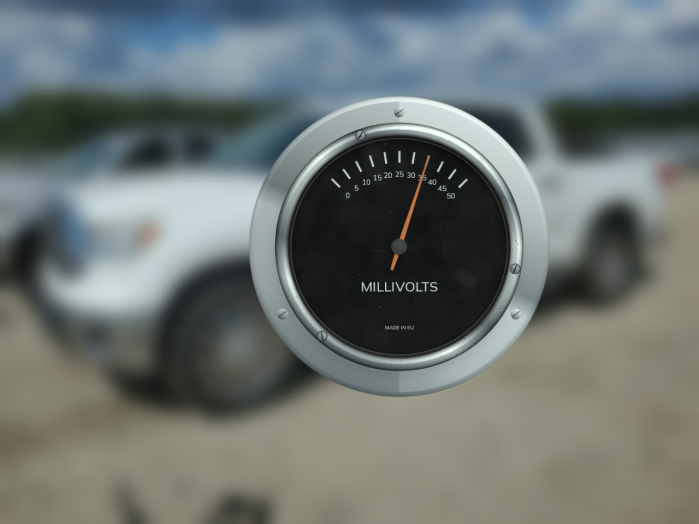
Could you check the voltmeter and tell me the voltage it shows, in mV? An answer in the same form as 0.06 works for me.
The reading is 35
